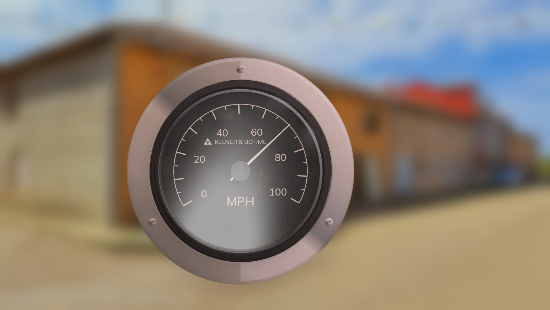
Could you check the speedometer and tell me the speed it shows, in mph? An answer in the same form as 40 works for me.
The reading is 70
